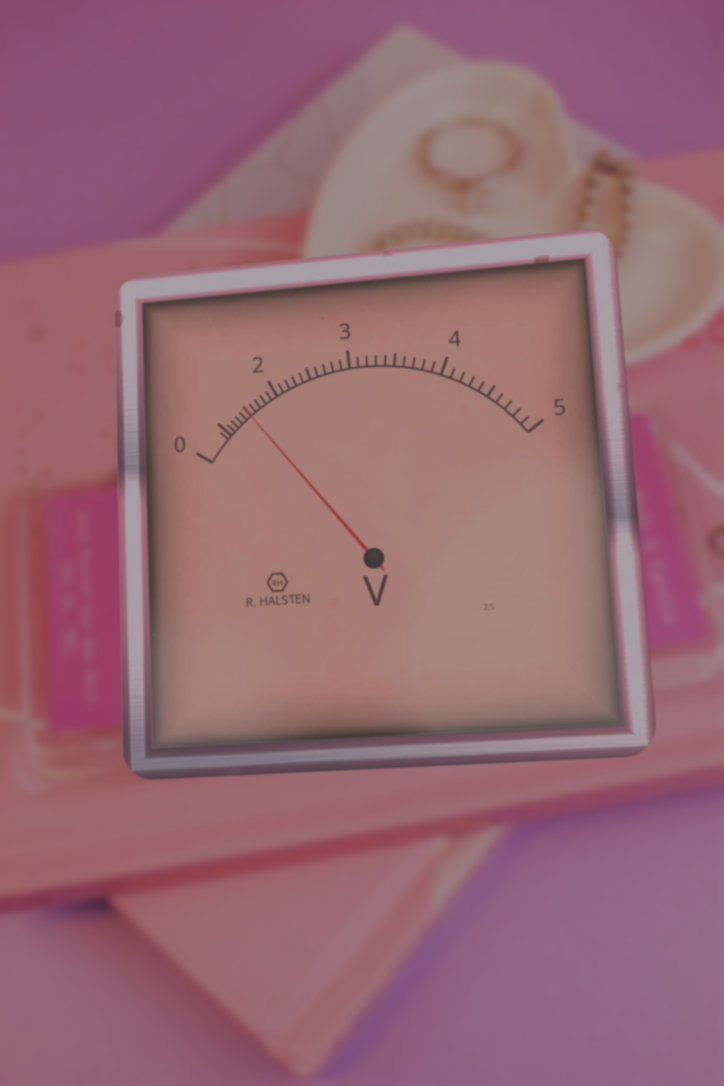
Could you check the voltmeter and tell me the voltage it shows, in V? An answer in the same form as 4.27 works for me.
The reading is 1.5
